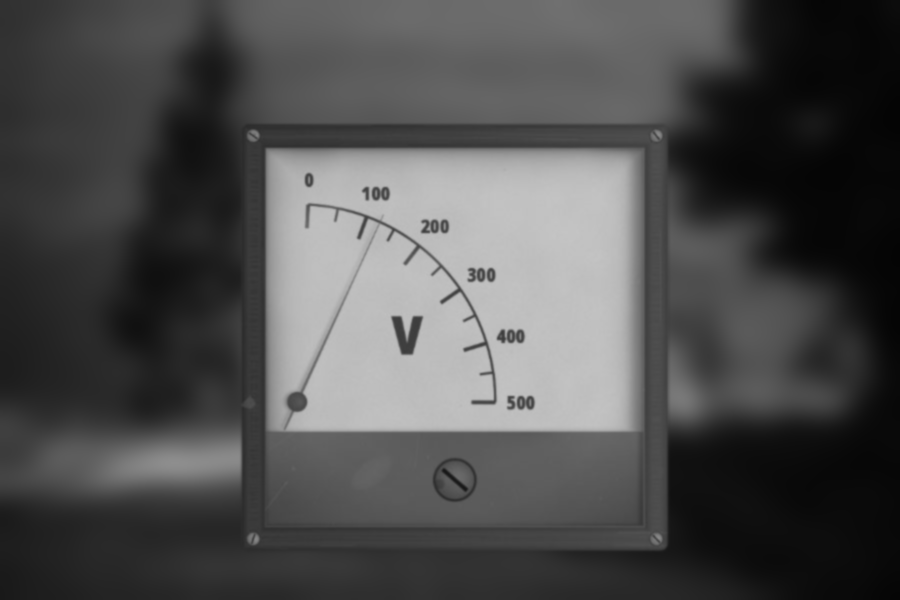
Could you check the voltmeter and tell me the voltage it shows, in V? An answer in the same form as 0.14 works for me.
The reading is 125
